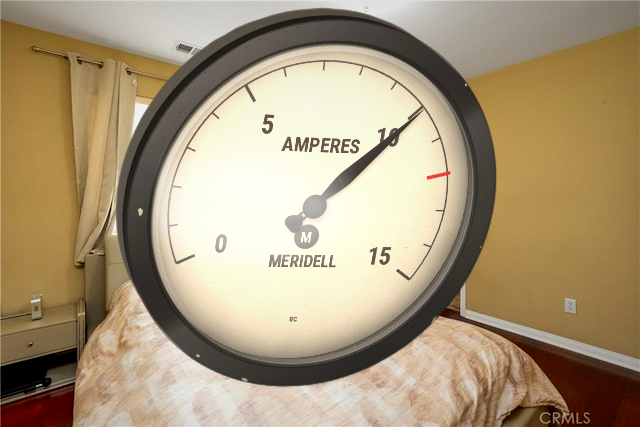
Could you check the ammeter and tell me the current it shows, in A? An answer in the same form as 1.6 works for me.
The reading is 10
